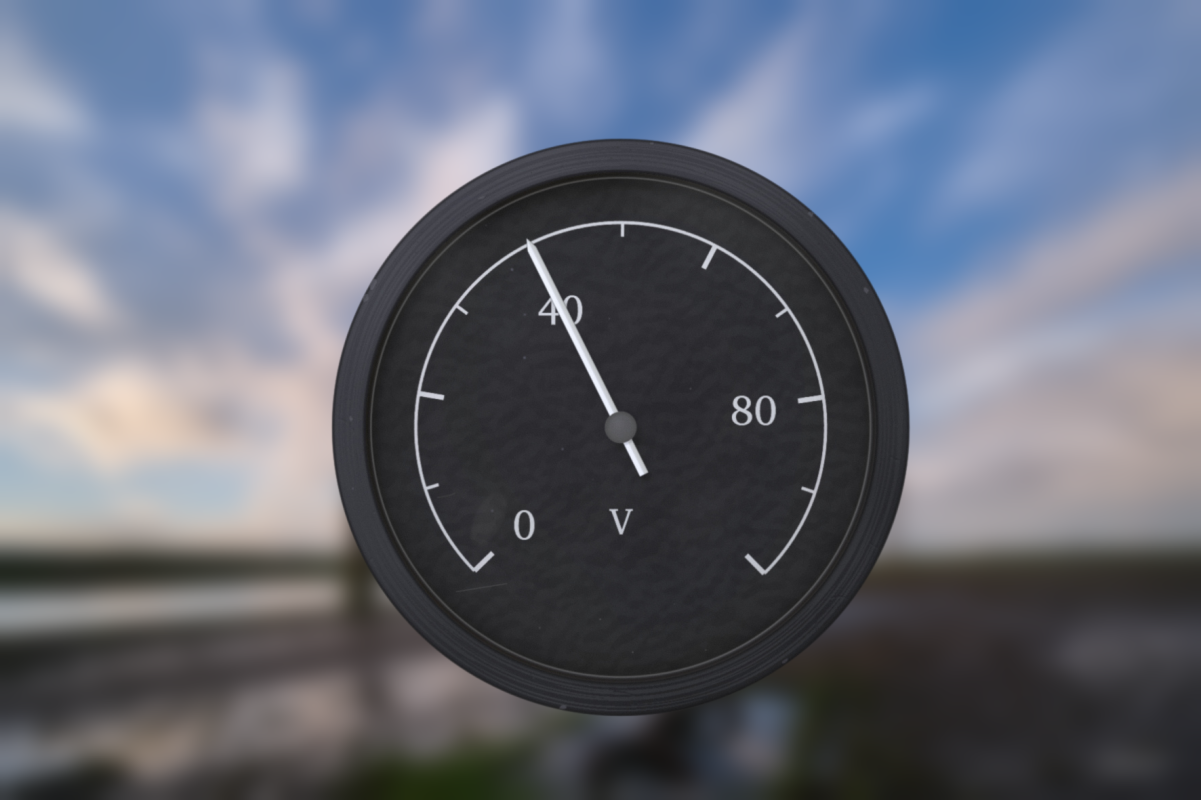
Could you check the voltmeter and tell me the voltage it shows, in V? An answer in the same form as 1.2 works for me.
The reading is 40
